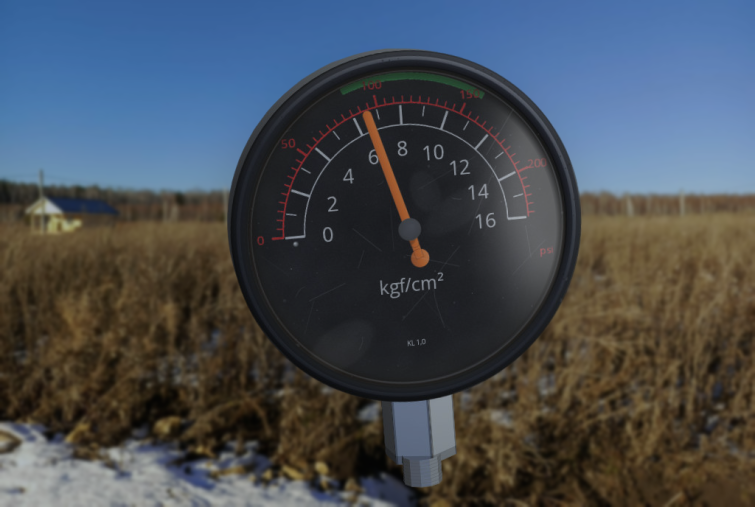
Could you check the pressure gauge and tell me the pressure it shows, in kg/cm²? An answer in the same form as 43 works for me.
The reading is 6.5
